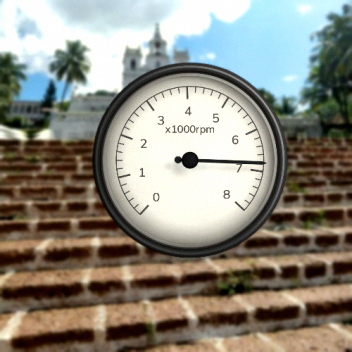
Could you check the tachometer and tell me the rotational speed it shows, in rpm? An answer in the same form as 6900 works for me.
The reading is 6800
